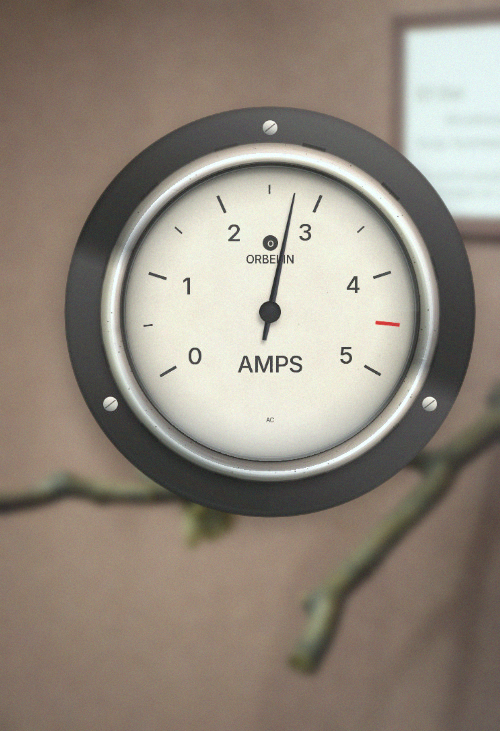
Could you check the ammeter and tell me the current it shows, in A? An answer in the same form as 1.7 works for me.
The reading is 2.75
